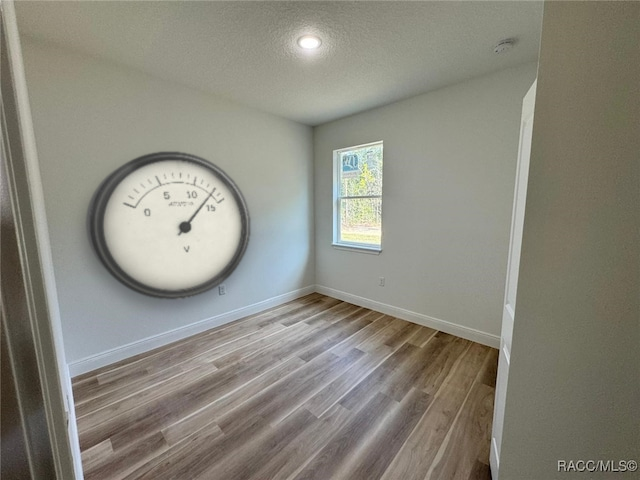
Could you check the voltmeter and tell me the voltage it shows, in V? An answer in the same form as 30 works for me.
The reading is 13
